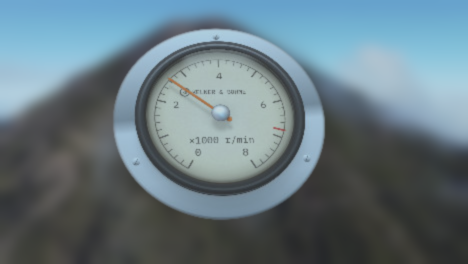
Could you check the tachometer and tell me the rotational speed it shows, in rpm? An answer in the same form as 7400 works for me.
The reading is 2600
